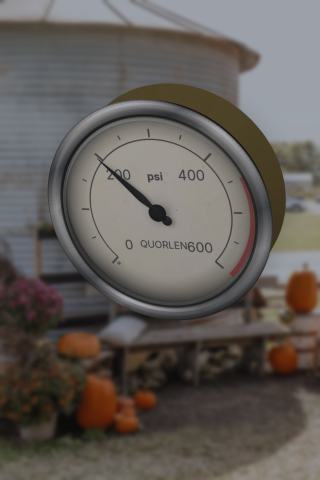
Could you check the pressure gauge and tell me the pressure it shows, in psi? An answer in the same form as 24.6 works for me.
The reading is 200
